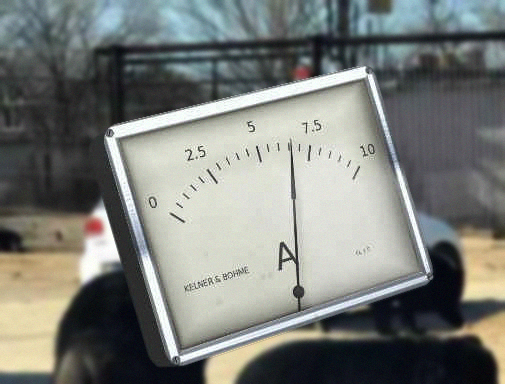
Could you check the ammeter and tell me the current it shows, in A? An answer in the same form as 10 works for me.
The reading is 6.5
